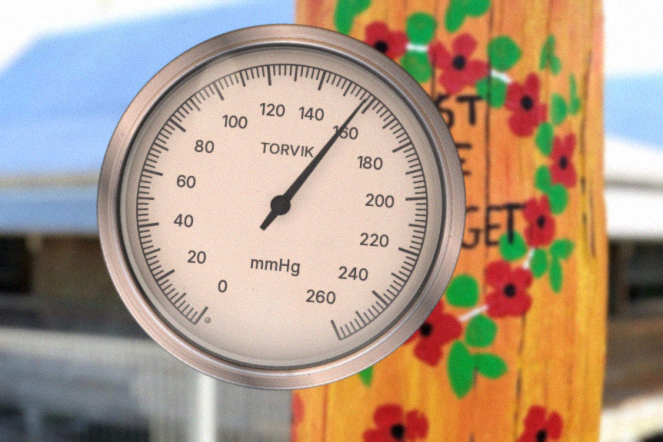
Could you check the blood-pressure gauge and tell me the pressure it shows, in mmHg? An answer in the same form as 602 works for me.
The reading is 158
